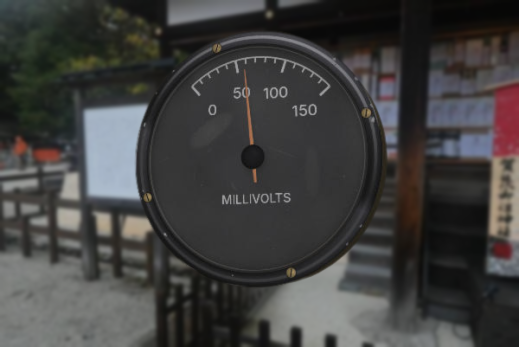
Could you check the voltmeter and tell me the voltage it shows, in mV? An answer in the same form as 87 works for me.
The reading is 60
